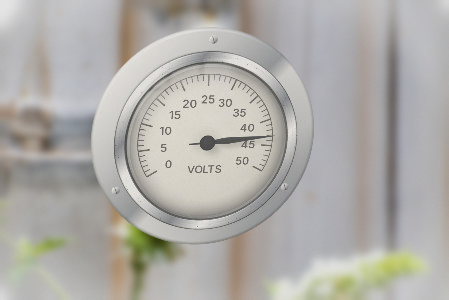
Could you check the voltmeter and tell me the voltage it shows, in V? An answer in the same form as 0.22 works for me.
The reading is 43
